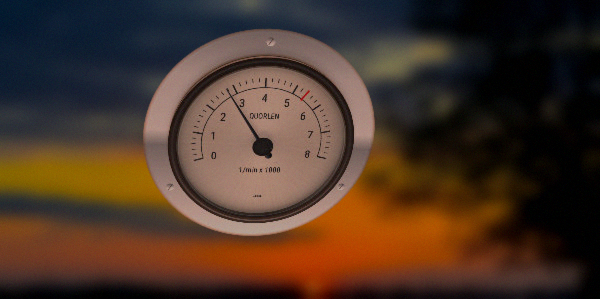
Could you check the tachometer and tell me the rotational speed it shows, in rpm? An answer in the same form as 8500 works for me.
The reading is 2800
